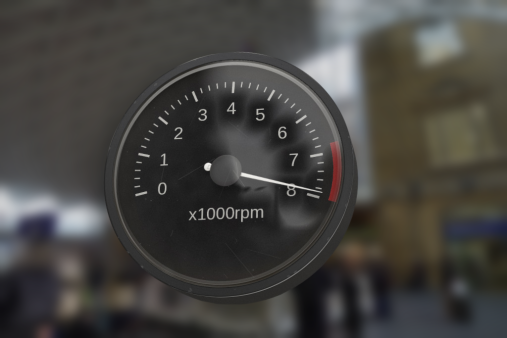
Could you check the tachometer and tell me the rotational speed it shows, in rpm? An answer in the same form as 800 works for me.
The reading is 7900
